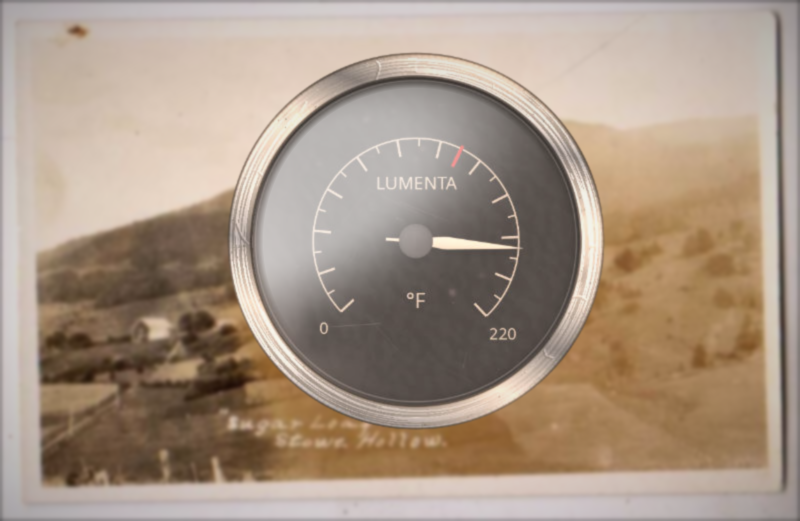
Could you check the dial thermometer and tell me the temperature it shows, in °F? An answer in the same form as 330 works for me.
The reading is 185
